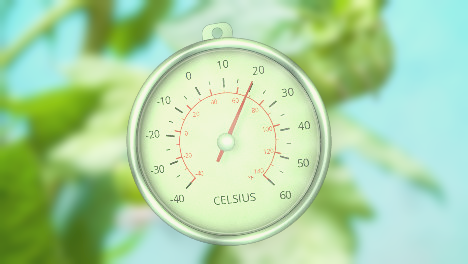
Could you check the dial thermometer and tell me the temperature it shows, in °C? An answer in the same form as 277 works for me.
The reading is 20
